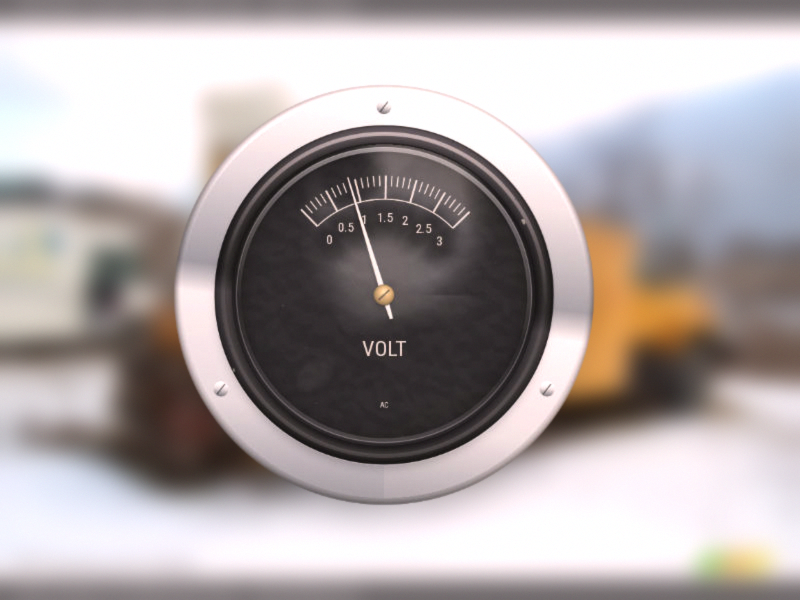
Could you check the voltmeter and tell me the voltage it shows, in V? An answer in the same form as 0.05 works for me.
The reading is 0.9
